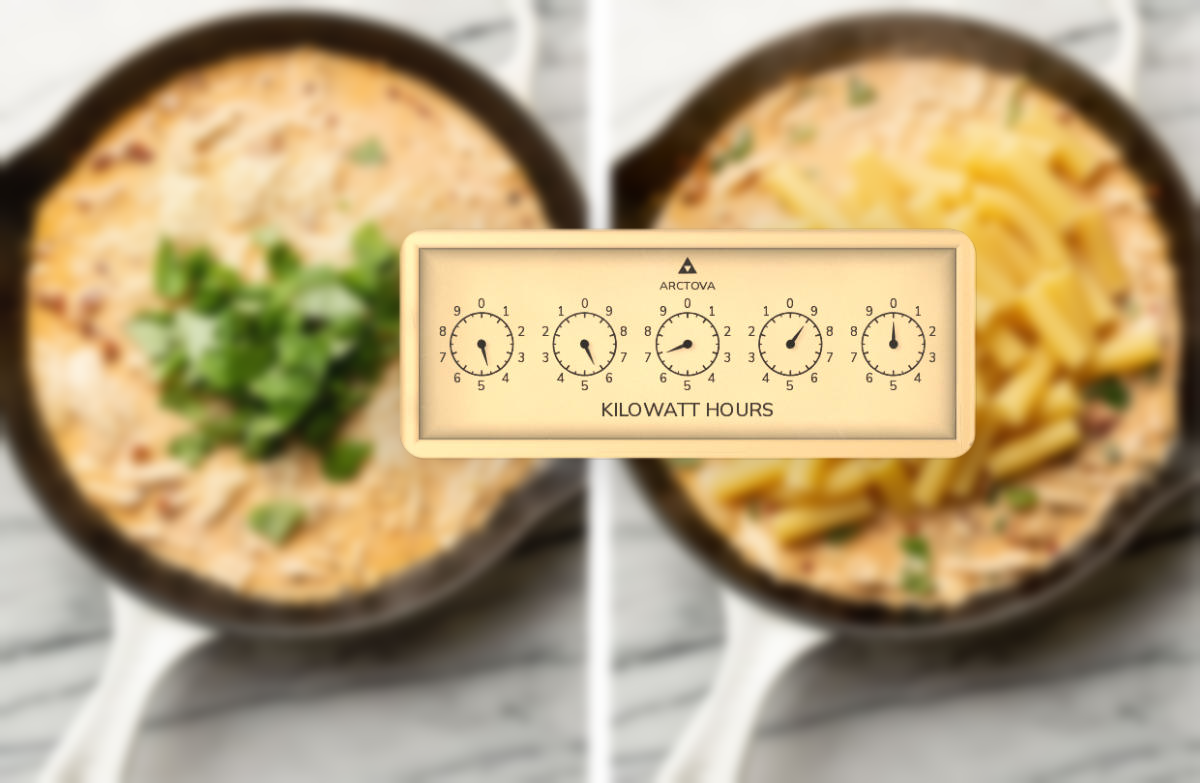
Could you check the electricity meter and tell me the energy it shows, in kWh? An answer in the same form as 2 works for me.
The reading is 45690
